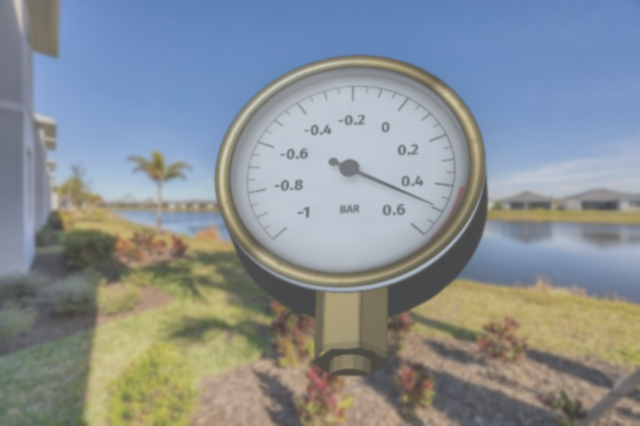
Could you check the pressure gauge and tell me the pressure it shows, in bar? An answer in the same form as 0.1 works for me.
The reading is 0.5
